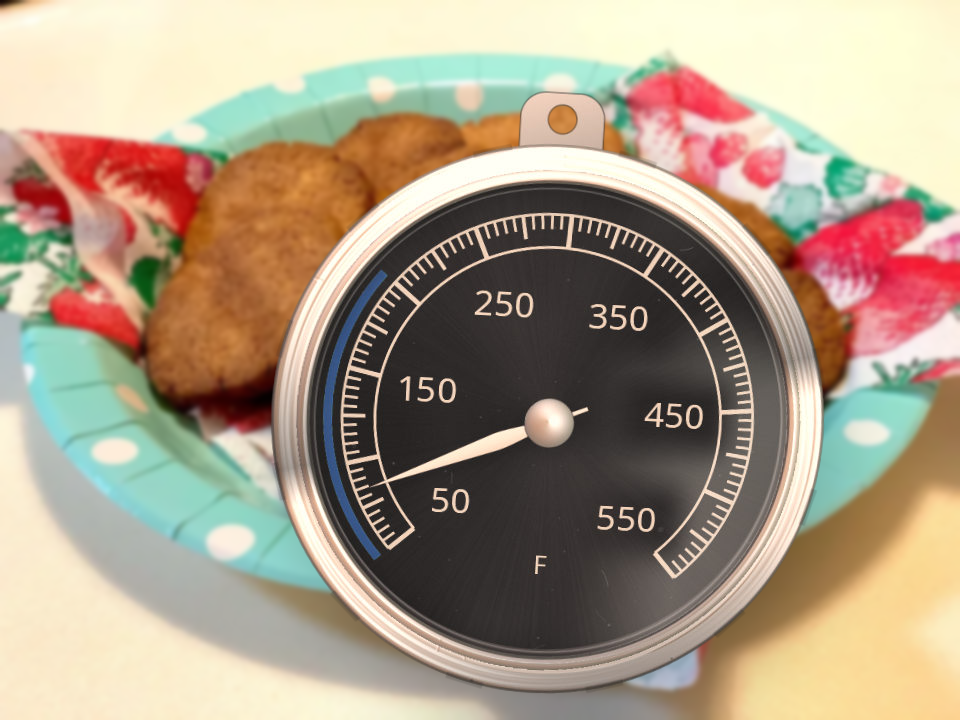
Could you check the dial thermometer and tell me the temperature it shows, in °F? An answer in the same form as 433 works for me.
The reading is 85
